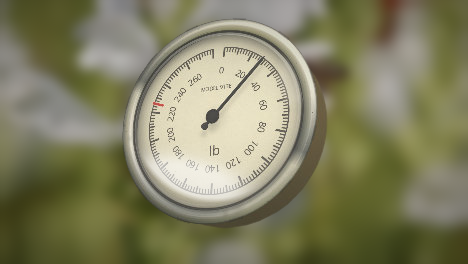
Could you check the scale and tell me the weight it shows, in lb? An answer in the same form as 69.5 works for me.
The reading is 30
